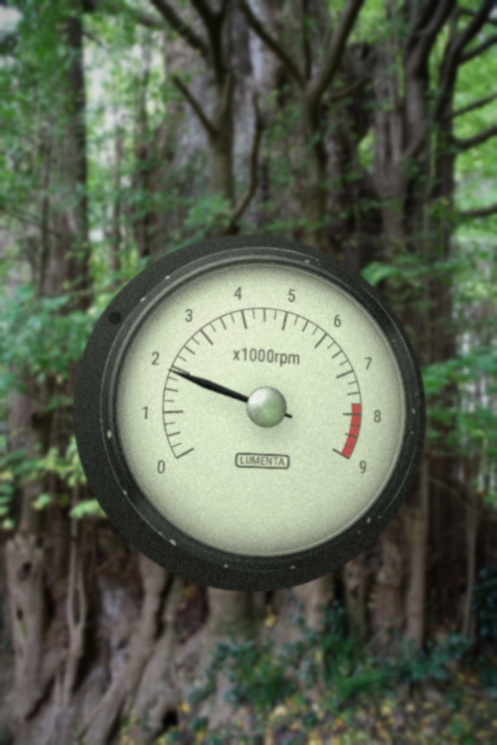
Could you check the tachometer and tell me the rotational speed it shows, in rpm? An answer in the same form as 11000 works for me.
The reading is 1875
